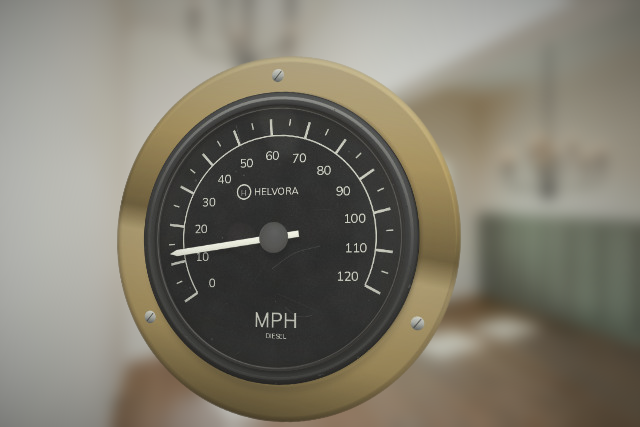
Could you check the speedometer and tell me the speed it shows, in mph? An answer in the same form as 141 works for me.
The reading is 12.5
